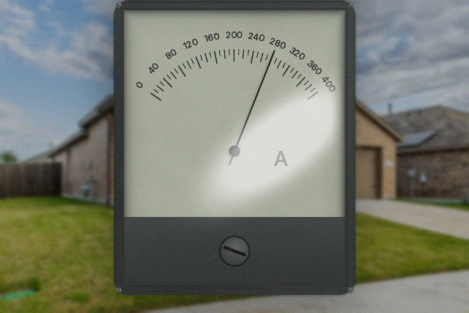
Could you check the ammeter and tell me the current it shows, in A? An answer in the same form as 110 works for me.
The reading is 280
